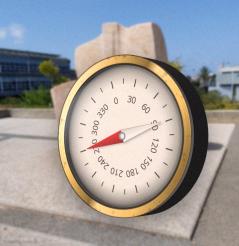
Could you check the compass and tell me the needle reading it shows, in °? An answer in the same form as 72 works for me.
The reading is 270
